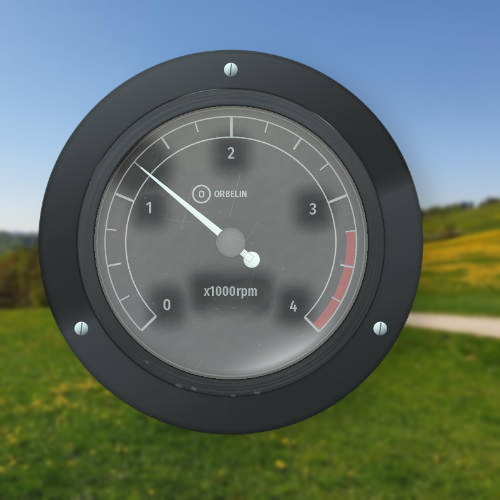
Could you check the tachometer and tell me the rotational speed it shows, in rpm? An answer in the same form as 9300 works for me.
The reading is 1250
